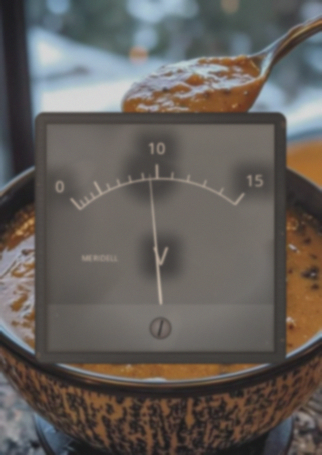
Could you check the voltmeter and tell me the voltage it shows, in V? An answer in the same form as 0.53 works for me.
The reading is 9.5
